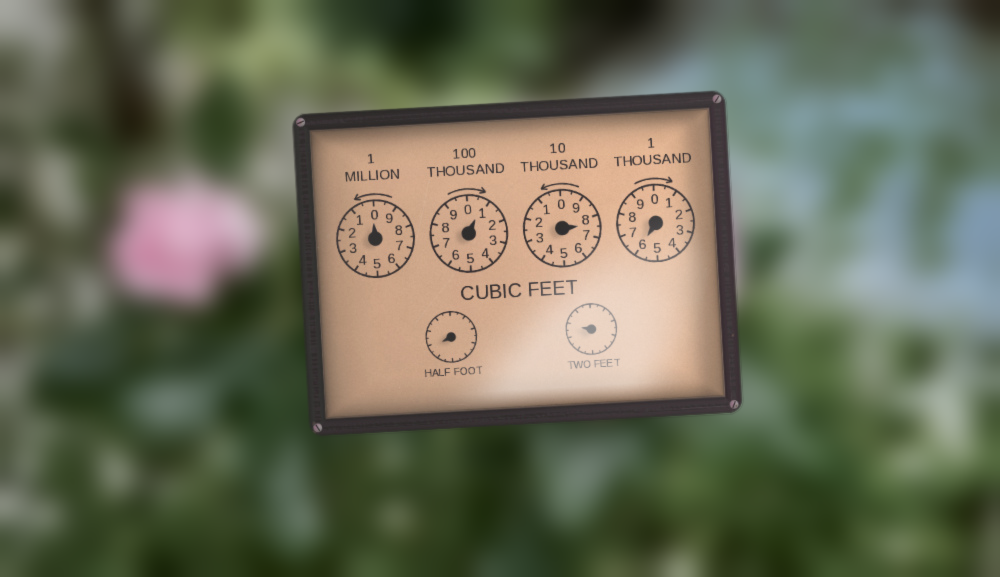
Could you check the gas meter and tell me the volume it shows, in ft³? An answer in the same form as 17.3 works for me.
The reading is 7600
